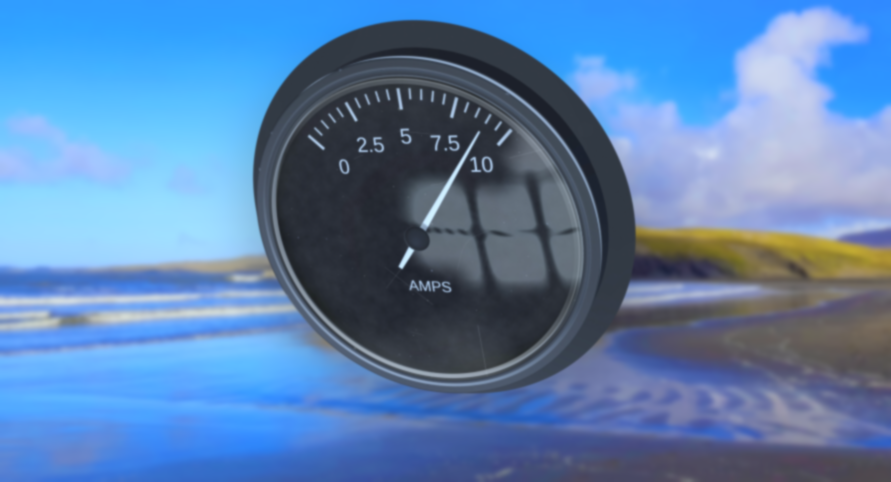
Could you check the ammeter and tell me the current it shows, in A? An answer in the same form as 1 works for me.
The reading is 9
